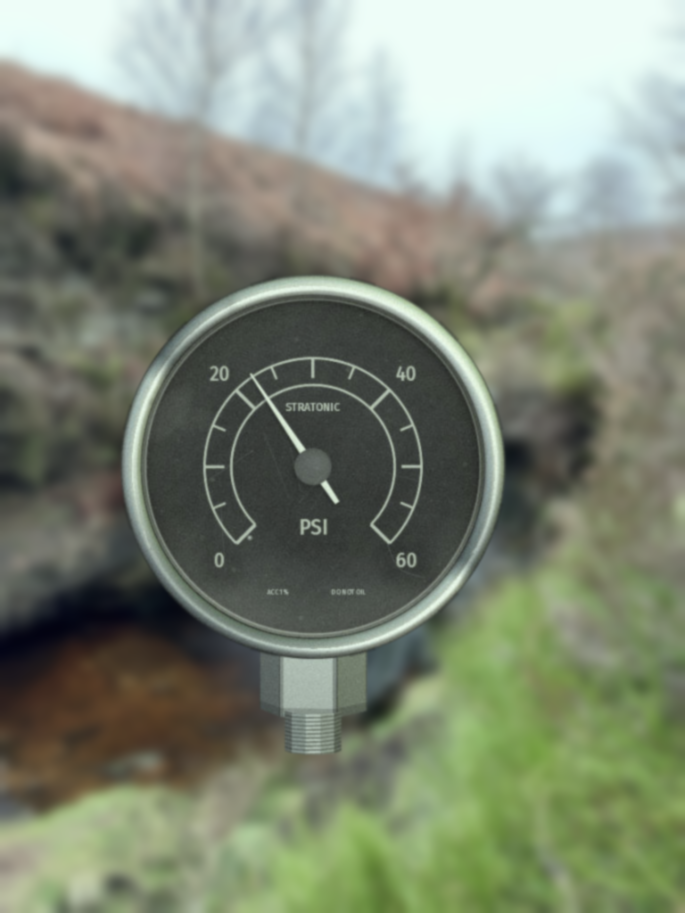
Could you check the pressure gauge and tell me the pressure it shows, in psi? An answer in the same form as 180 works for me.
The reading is 22.5
